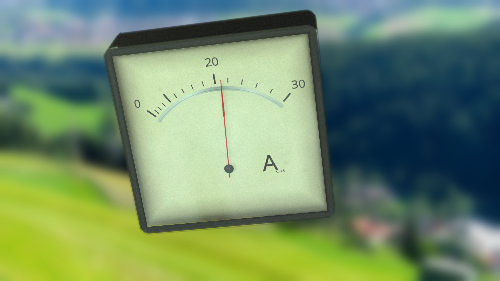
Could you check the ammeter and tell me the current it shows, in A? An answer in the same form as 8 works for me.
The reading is 21
